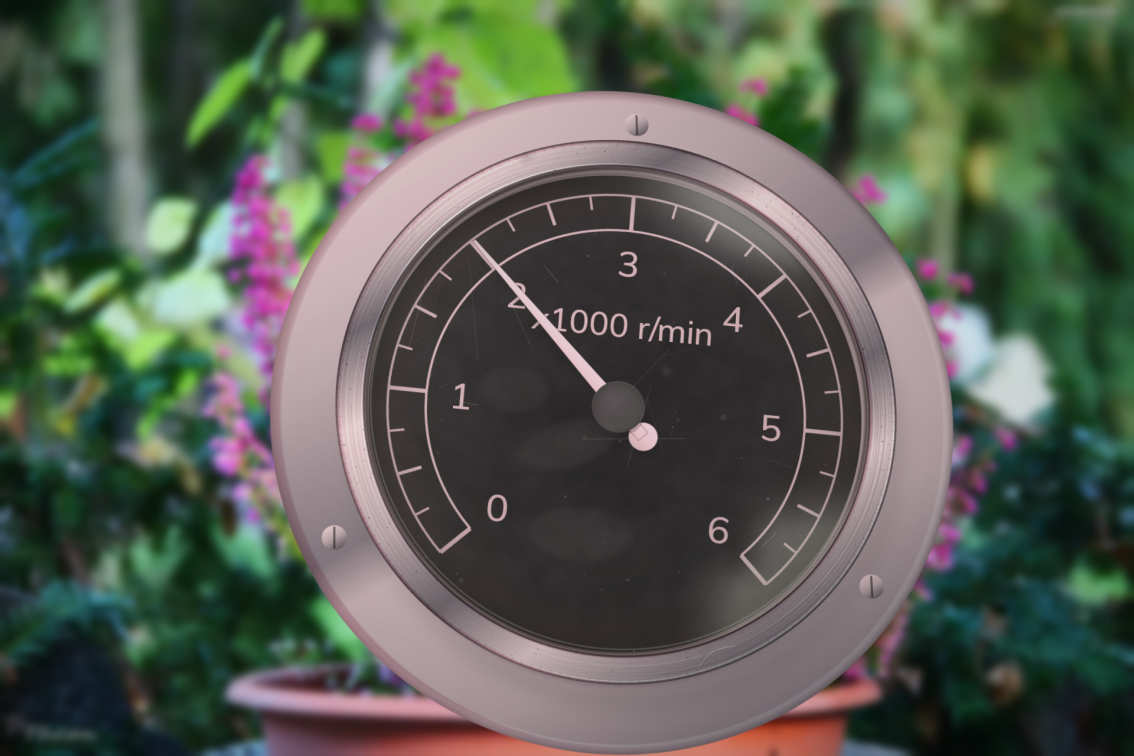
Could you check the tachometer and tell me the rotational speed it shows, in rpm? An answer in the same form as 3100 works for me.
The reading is 2000
